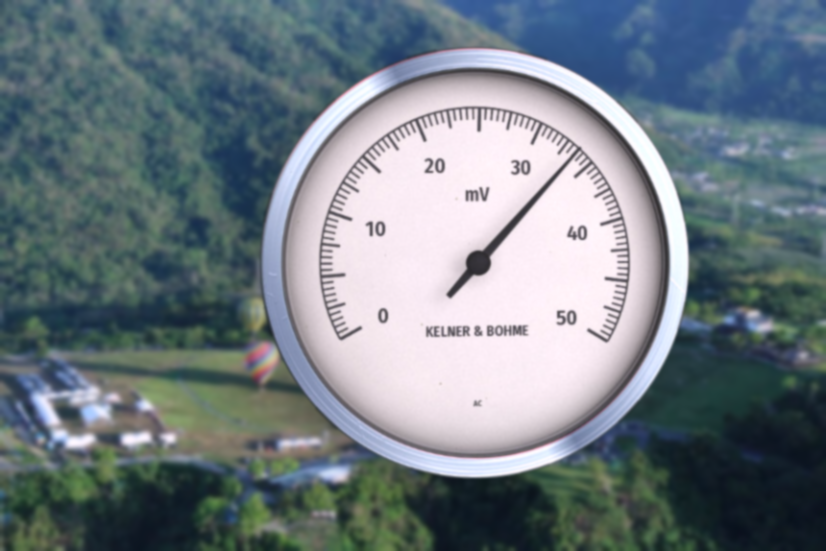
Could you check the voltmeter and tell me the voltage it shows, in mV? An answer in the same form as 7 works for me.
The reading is 33.5
